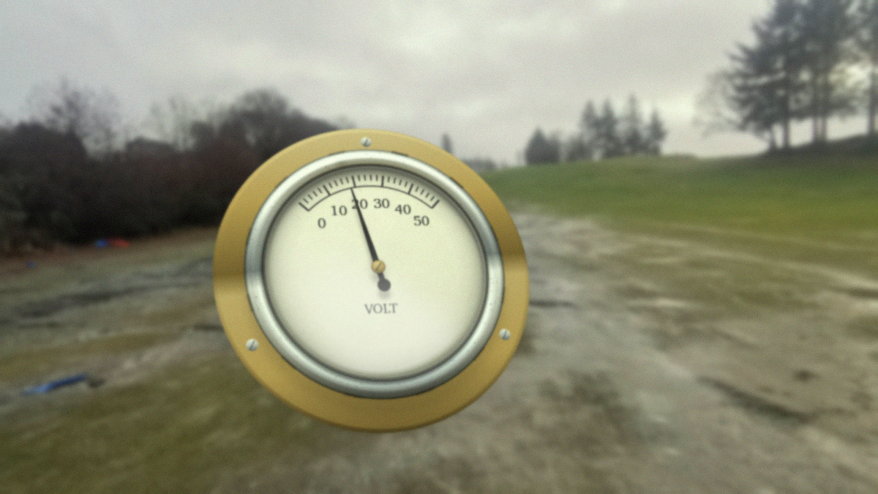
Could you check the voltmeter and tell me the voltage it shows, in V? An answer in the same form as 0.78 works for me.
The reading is 18
